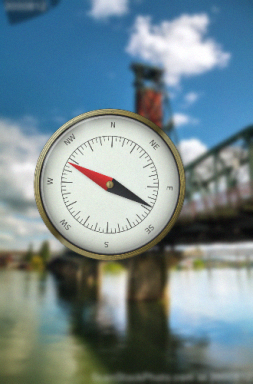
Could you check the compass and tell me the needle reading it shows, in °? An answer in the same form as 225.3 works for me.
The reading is 295
